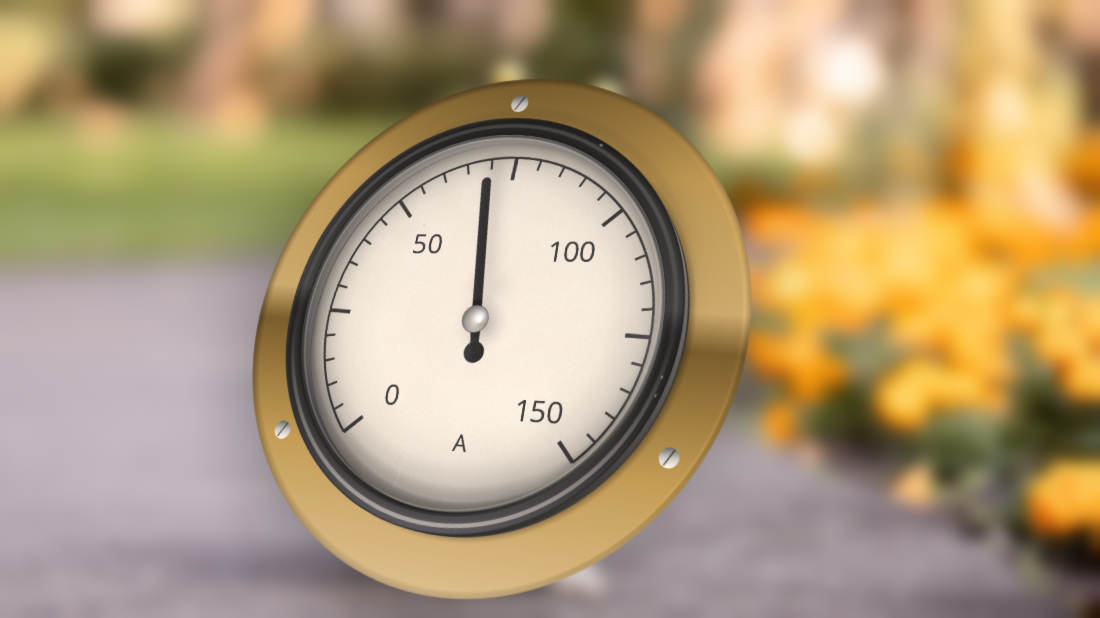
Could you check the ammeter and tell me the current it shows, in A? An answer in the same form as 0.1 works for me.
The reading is 70
